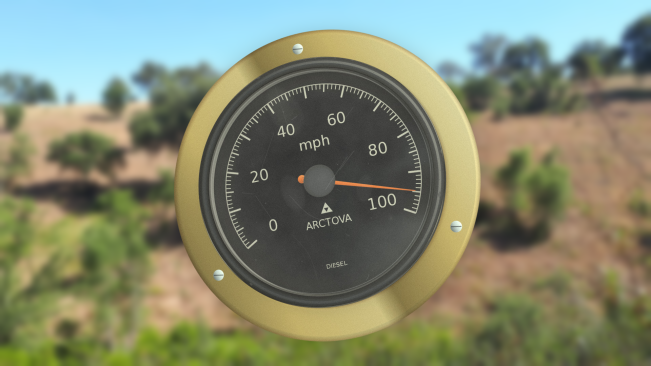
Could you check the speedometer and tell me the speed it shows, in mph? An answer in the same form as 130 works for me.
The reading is 95
